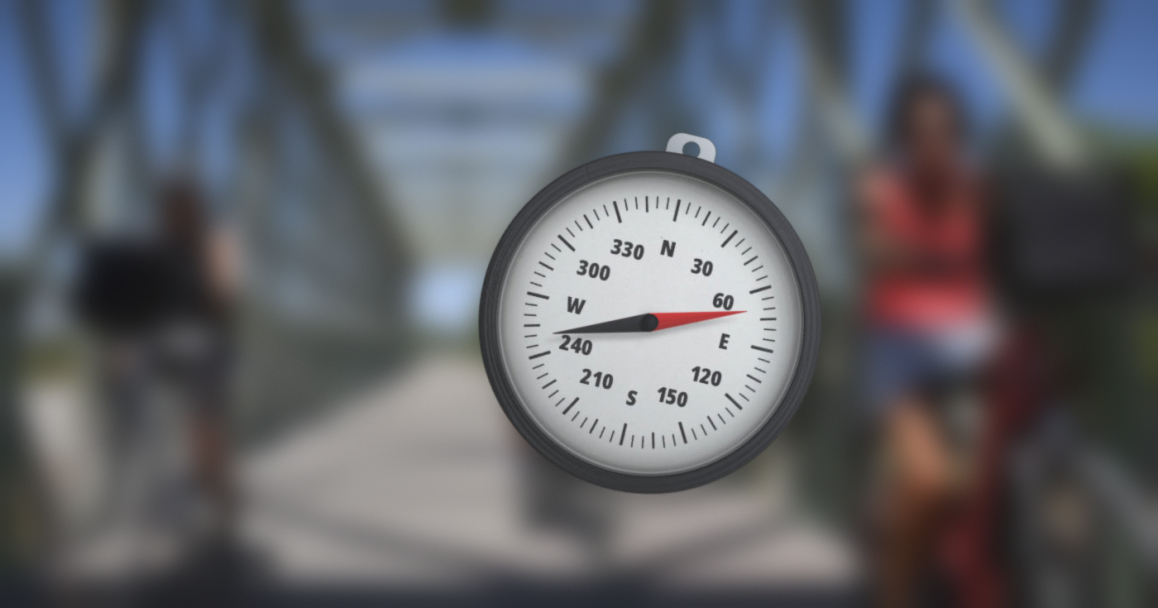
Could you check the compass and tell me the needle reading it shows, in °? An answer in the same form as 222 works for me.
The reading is 70
